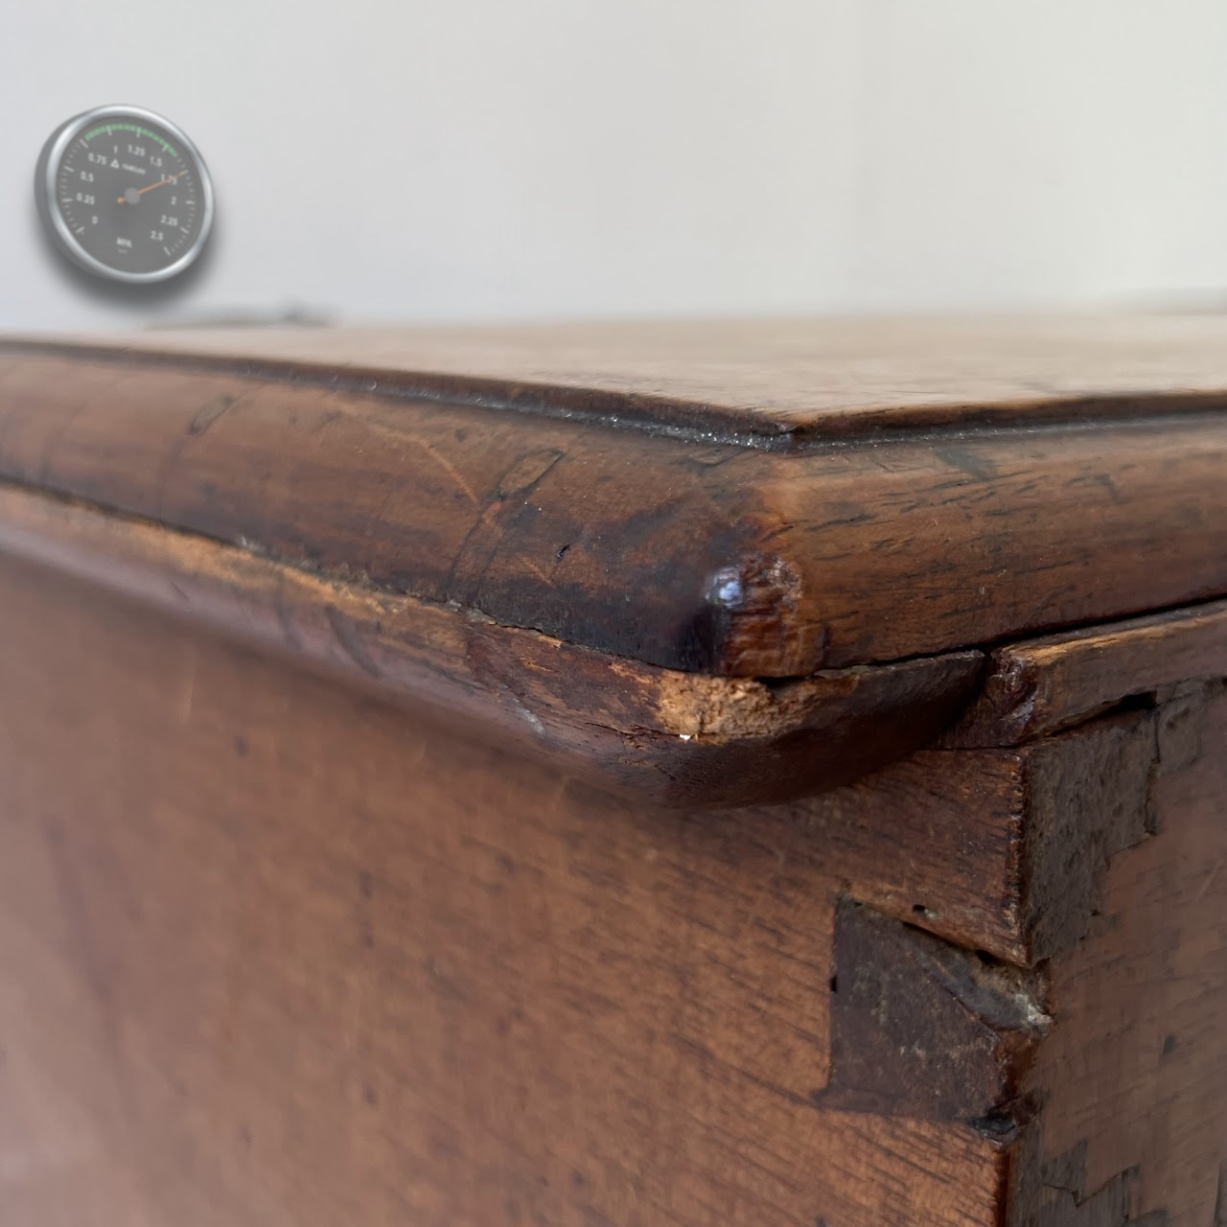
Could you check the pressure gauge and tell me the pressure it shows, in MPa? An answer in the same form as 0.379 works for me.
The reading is 1.75
